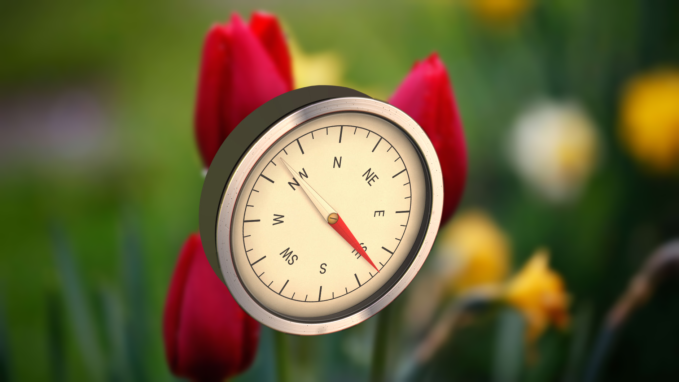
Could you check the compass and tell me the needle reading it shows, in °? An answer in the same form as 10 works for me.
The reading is 135
